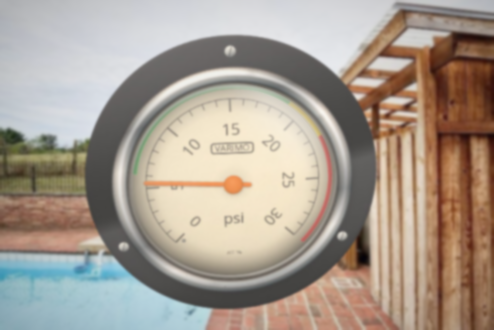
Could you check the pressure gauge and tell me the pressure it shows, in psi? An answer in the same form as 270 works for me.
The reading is 5.5
